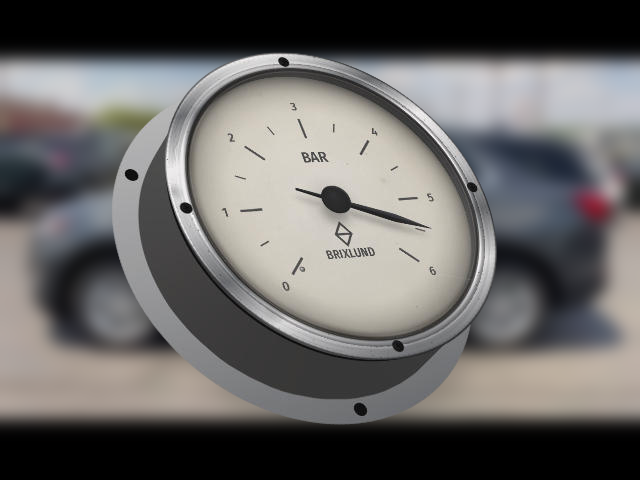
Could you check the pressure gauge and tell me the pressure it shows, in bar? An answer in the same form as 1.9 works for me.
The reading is 5.5
